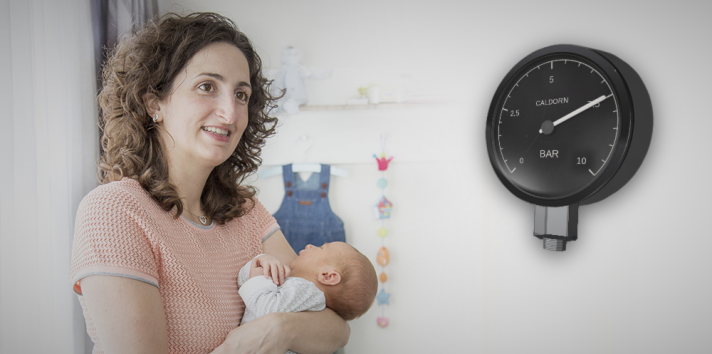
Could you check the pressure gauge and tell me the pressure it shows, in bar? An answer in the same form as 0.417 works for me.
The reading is 7.5
